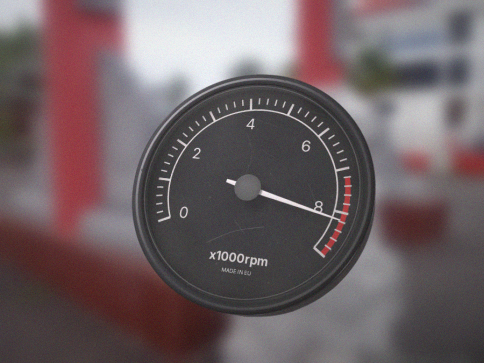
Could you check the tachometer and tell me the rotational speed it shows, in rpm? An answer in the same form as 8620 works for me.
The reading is 8200
